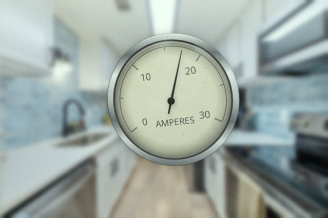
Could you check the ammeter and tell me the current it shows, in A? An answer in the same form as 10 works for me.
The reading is 17.5
